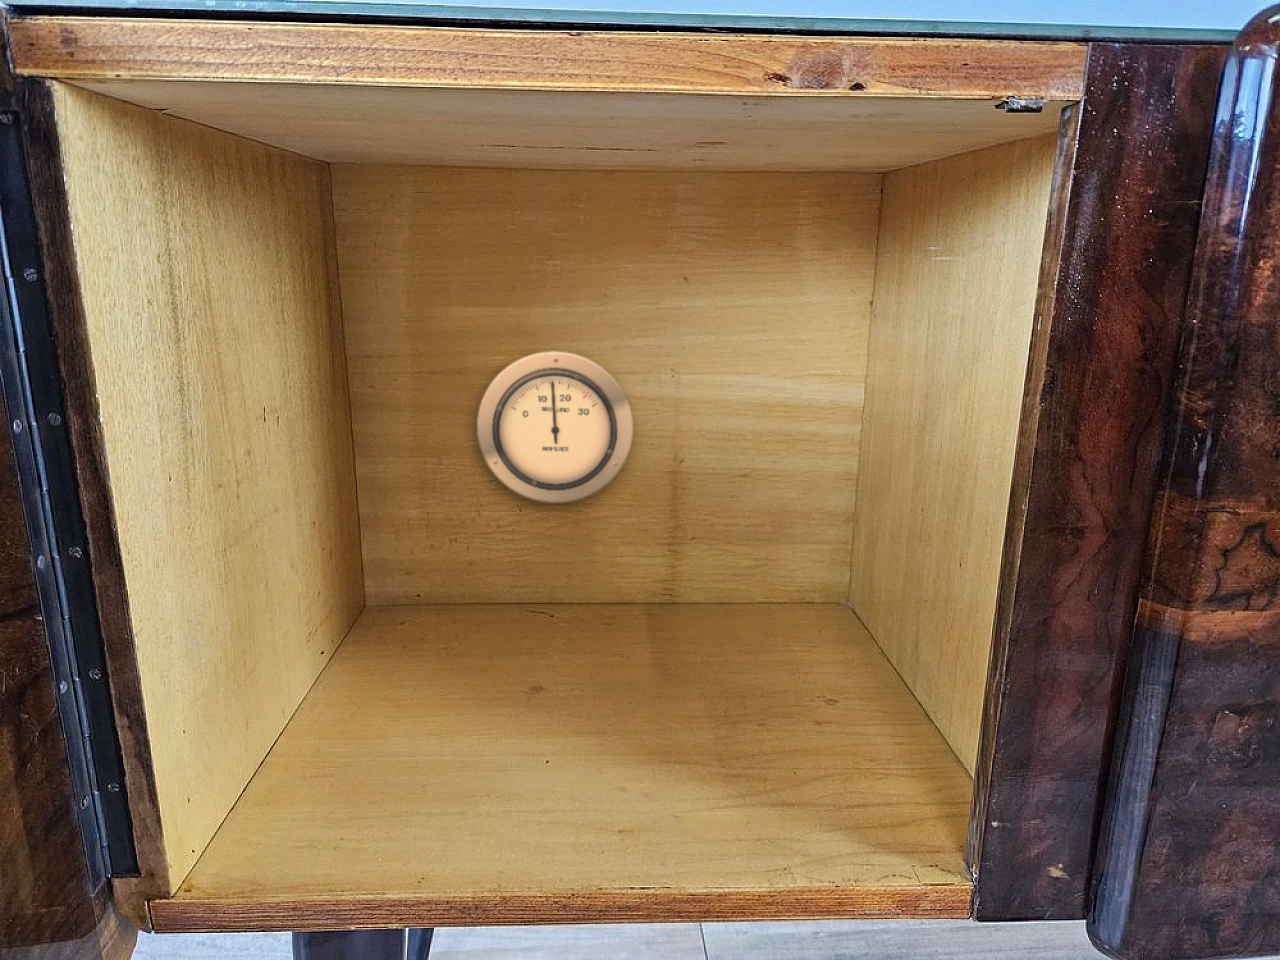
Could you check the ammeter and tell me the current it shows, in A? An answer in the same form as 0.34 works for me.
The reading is 15
